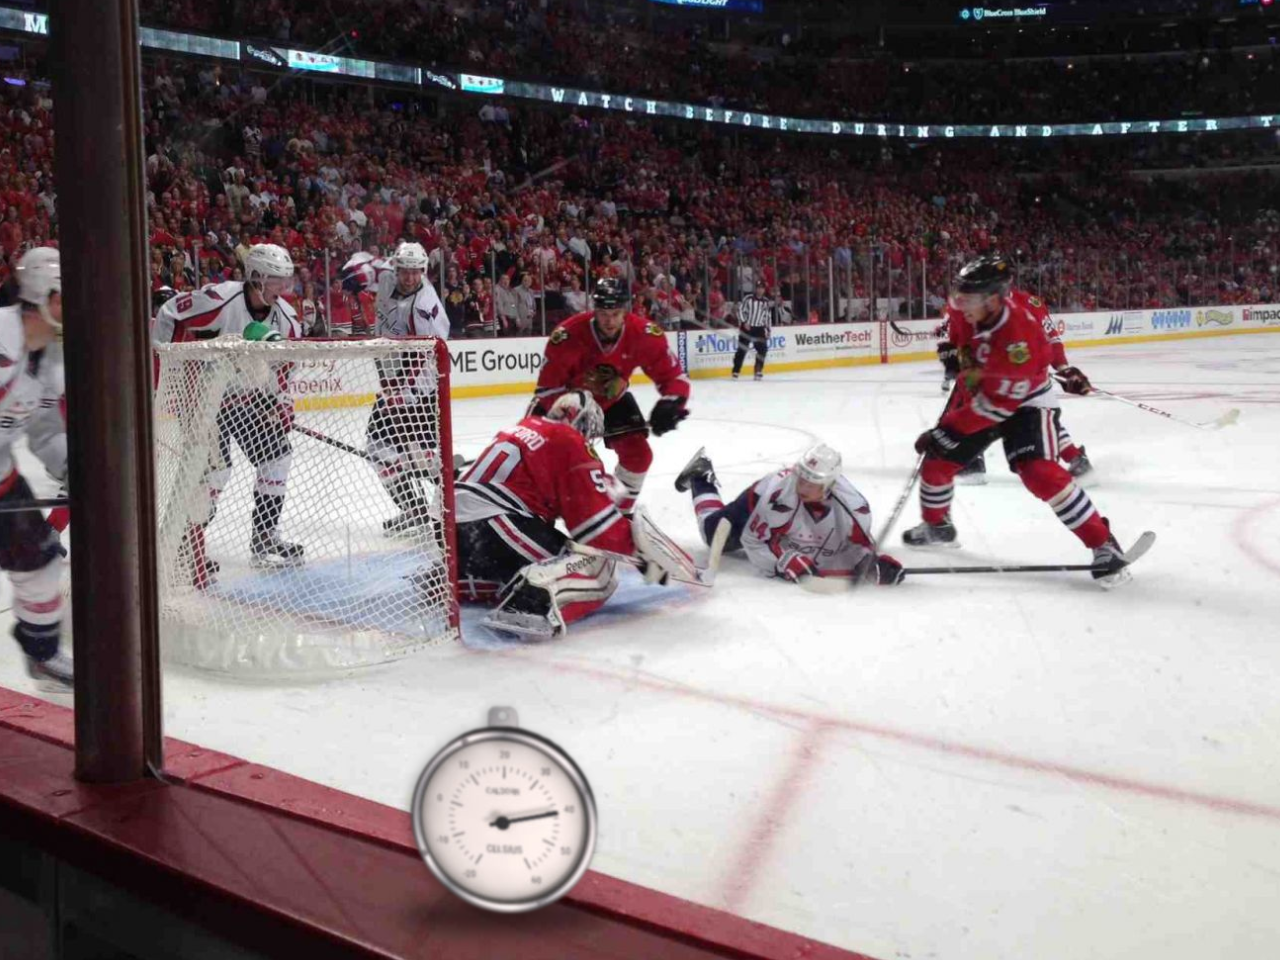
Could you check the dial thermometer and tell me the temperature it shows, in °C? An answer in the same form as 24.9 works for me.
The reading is 40
